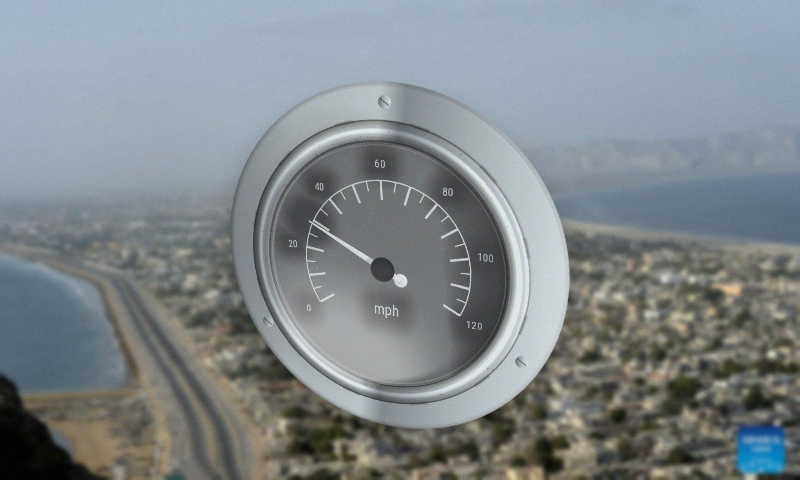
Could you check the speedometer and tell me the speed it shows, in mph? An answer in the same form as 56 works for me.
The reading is 30
